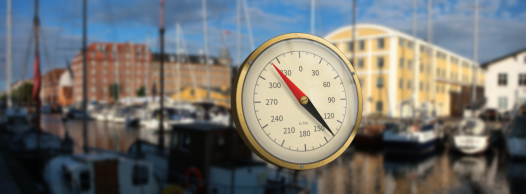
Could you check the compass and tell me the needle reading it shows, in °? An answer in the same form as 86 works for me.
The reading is 320
